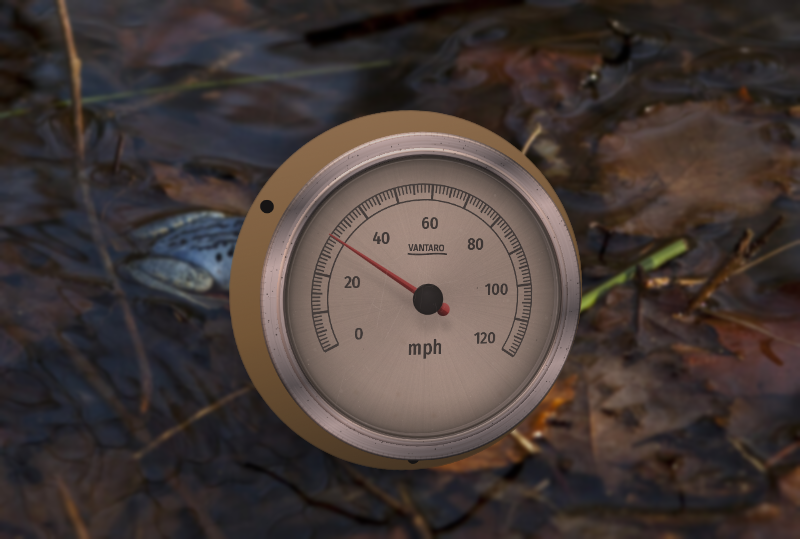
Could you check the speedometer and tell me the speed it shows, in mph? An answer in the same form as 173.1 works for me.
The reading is 30
